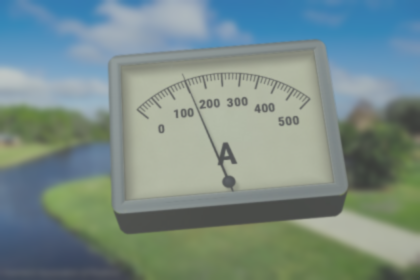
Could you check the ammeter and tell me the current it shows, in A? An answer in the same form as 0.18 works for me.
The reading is 150
